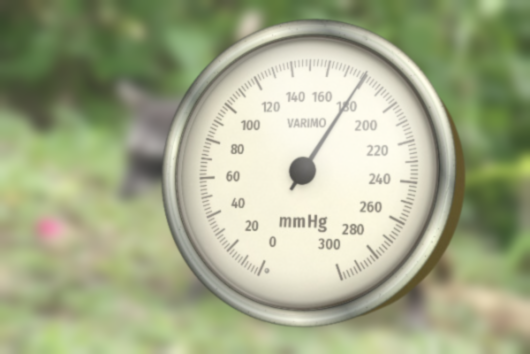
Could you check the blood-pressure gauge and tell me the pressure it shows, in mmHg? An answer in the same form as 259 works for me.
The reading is 180
